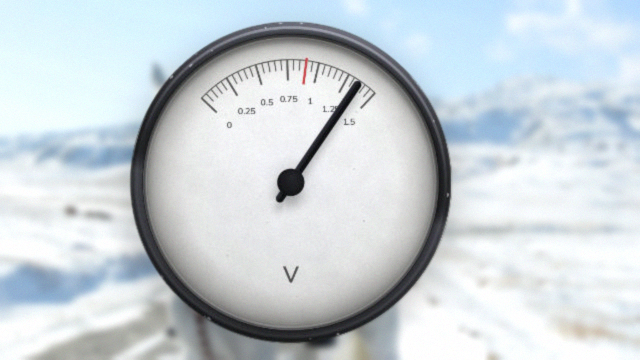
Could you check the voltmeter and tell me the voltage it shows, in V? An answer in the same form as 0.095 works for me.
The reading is 1.35
